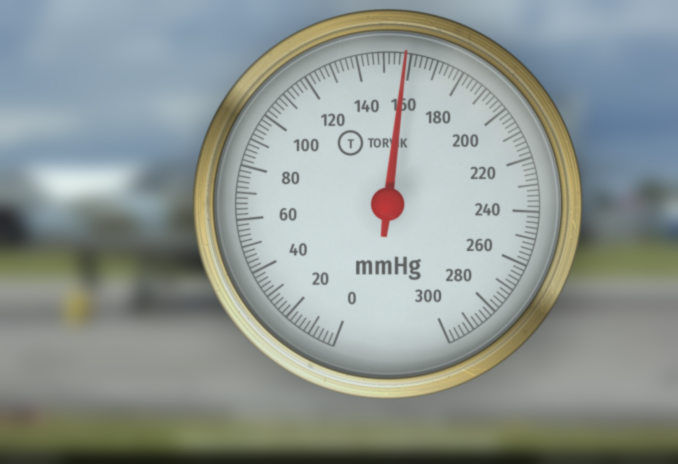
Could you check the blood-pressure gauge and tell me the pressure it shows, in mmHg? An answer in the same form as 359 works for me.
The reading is 158
